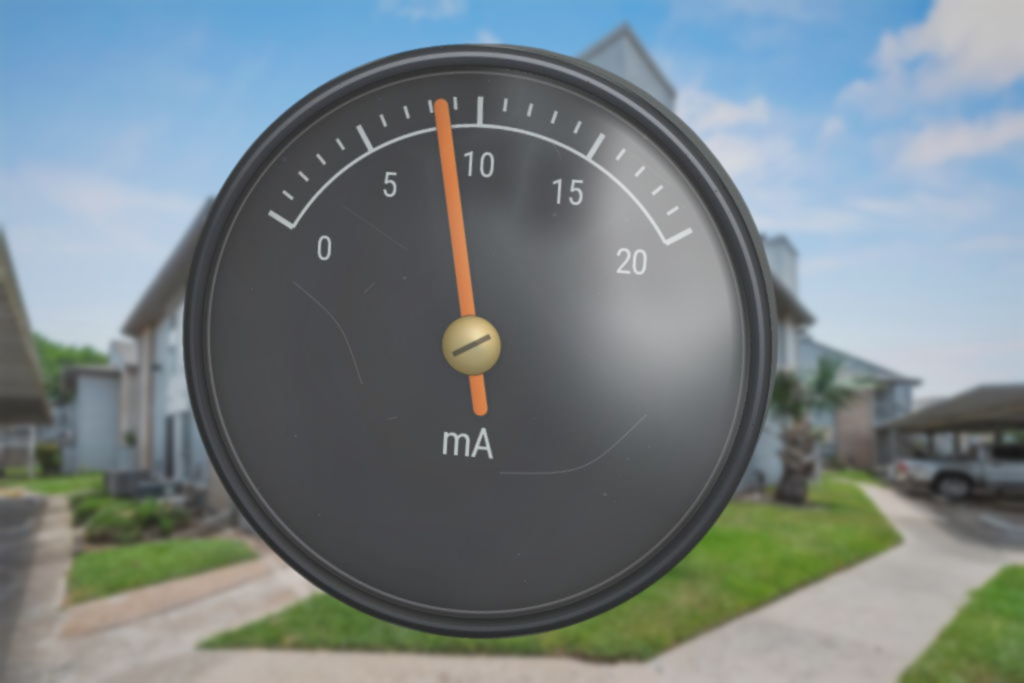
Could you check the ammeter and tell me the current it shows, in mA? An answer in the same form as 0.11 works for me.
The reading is 8.5
